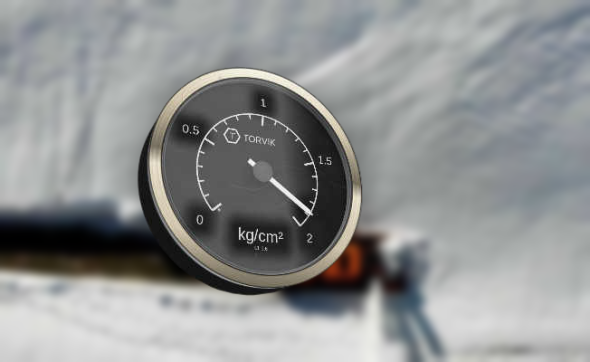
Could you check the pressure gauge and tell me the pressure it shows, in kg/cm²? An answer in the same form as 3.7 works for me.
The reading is 1.9
